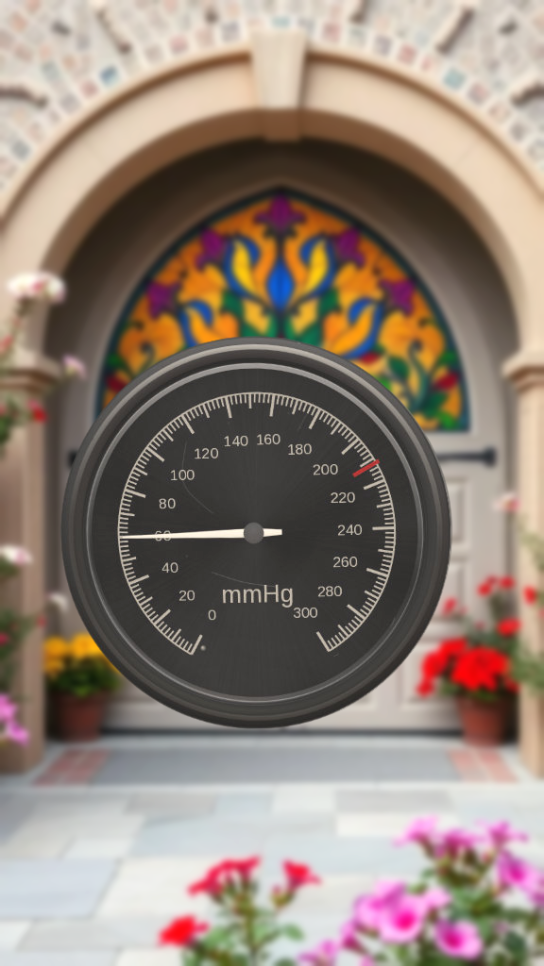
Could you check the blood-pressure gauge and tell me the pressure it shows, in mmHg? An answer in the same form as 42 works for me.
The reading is 60
